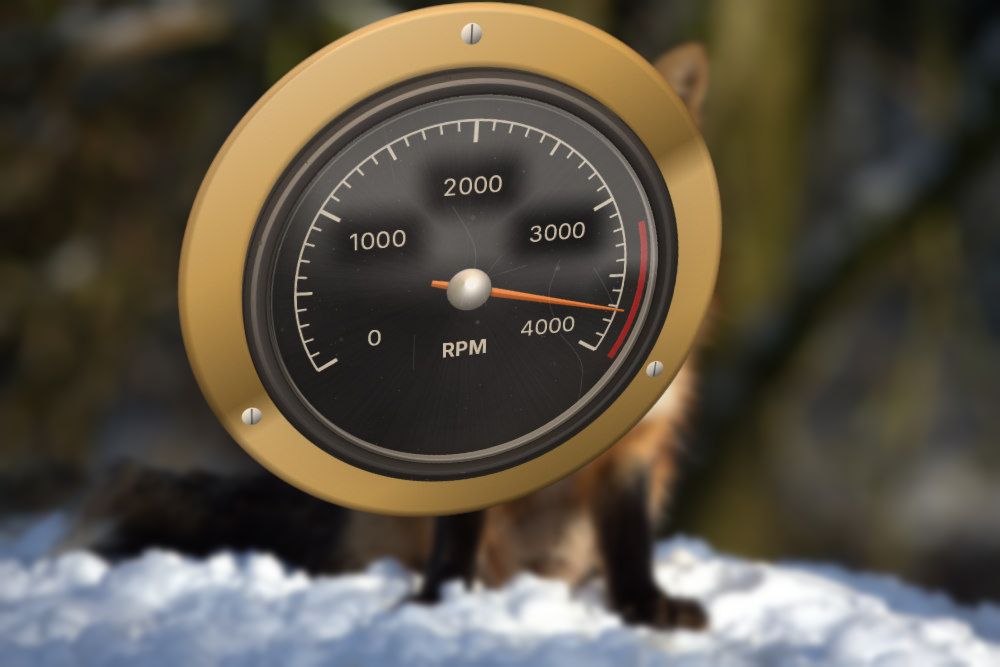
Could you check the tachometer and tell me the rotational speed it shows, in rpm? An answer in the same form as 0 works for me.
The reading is 3700
